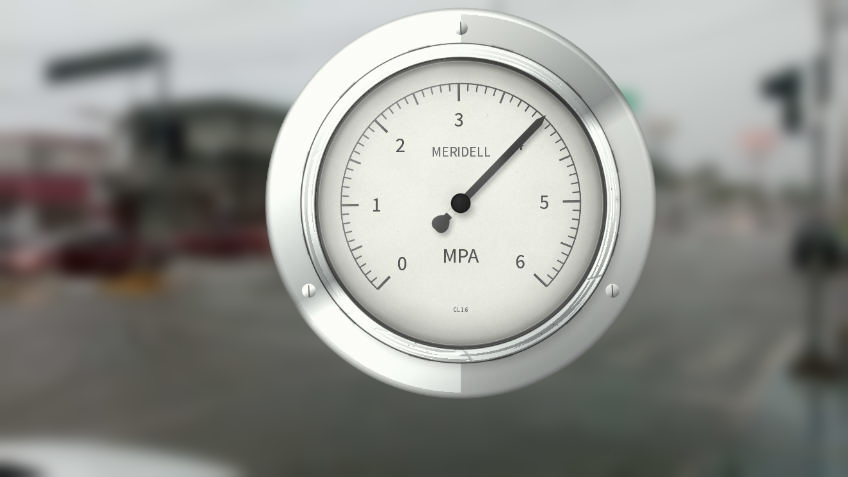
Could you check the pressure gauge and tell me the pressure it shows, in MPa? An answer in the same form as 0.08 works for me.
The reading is 4
